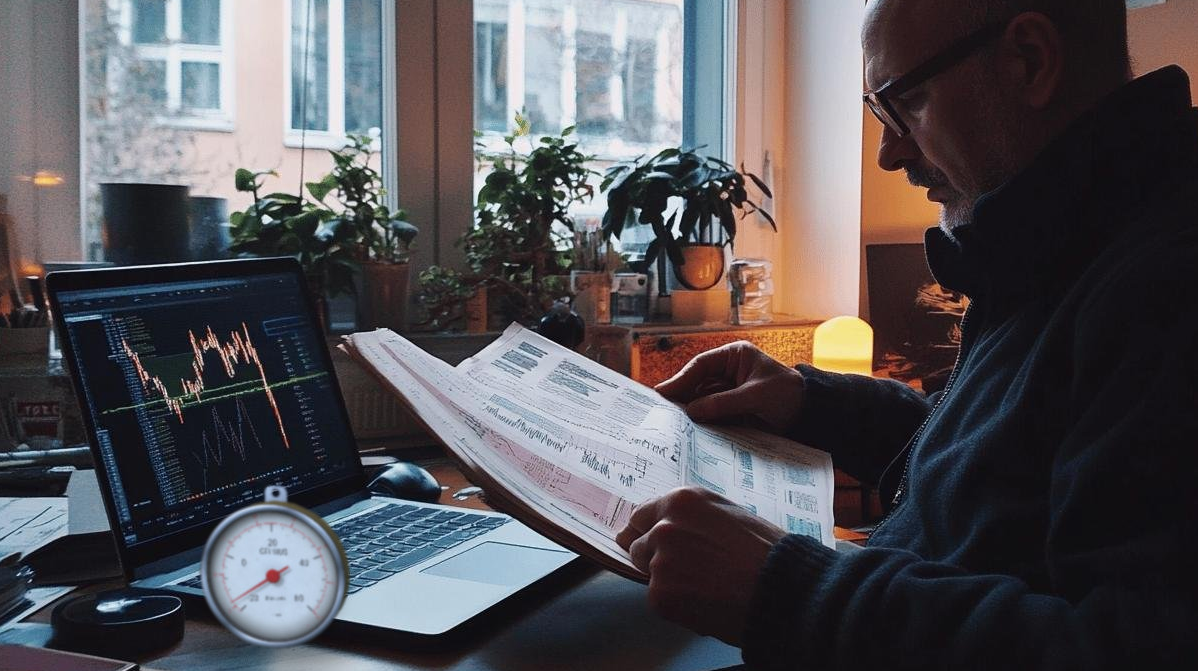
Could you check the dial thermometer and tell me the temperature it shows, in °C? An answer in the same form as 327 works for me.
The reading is -16
